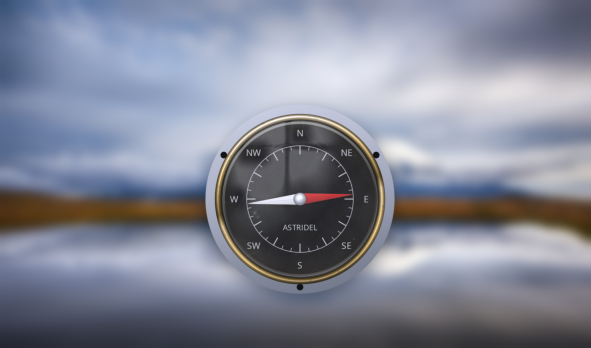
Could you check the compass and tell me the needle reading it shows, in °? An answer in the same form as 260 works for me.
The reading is 85
